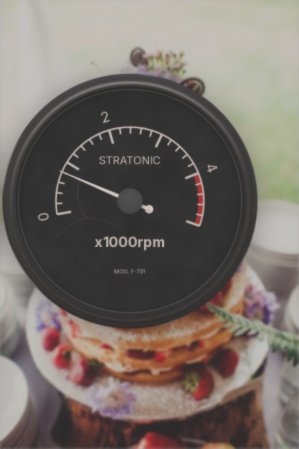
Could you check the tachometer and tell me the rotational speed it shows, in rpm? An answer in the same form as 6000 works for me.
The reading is 800
